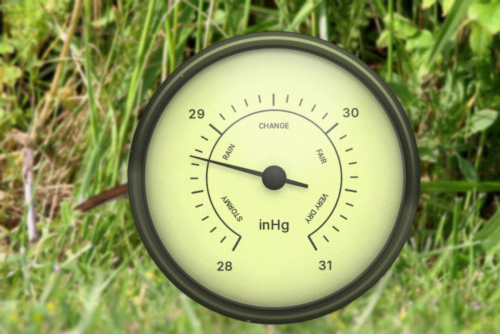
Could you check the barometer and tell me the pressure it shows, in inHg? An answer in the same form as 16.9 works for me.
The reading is 28.75
